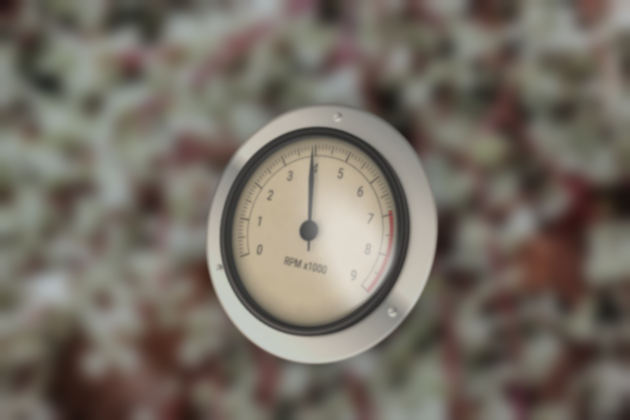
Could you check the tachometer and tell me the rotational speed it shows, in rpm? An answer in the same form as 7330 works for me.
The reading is 4000
